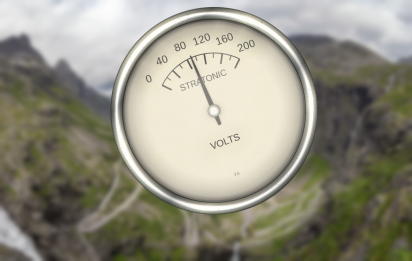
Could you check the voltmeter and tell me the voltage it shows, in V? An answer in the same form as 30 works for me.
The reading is 90
